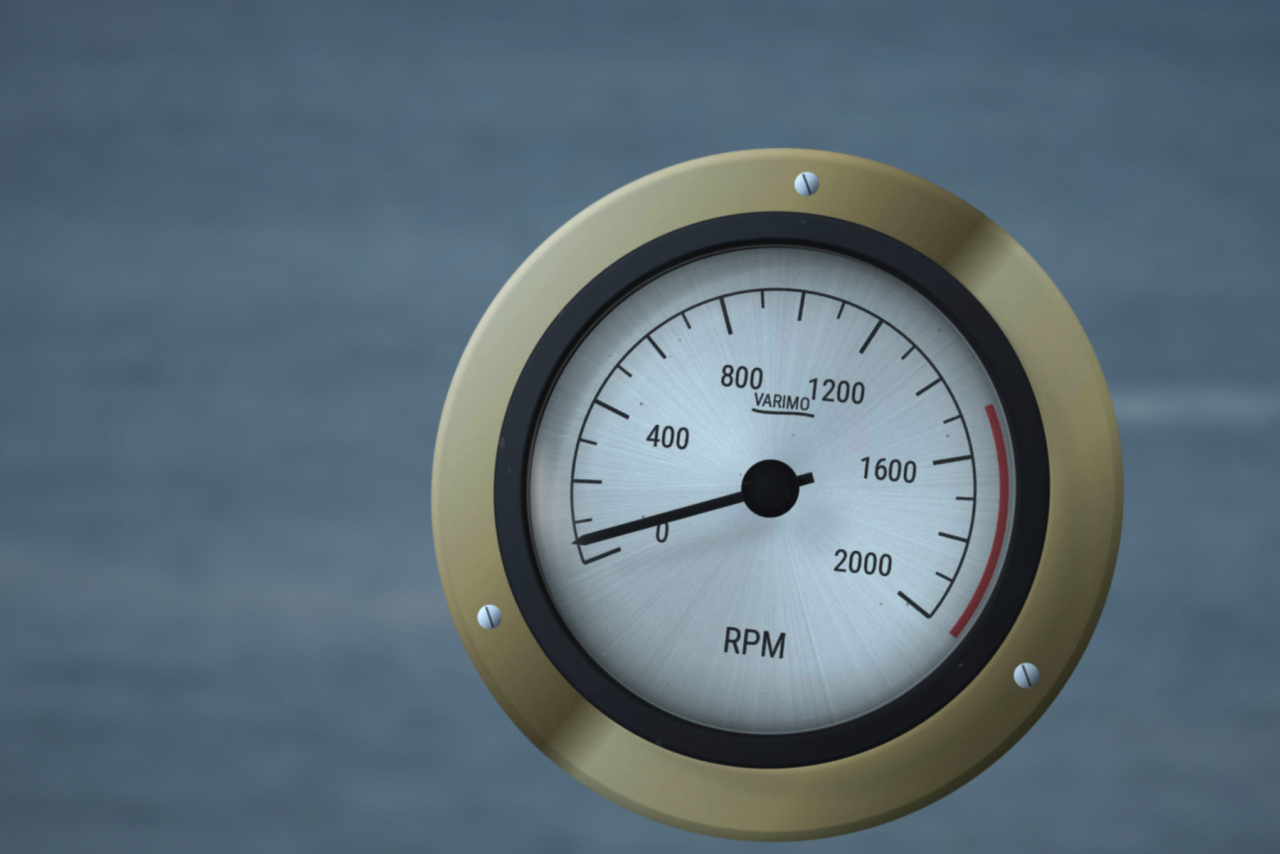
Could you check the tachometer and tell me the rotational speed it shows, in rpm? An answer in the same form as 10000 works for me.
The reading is 50
